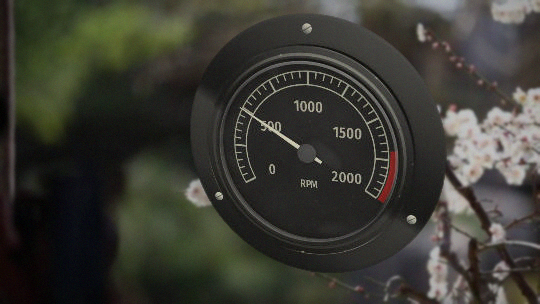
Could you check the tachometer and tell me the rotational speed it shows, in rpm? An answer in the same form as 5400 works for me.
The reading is 500
